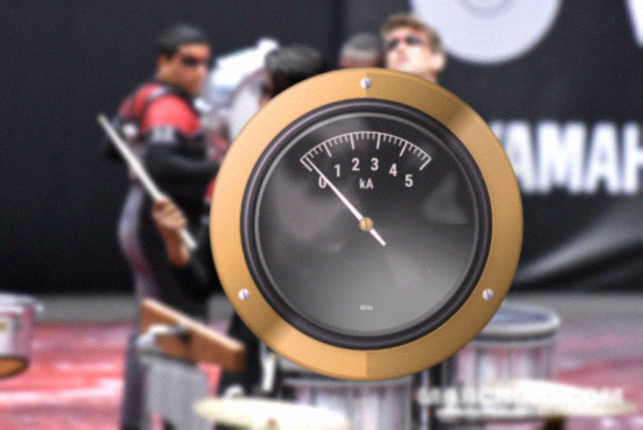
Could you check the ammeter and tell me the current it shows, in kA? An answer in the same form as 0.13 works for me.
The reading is 0.2
